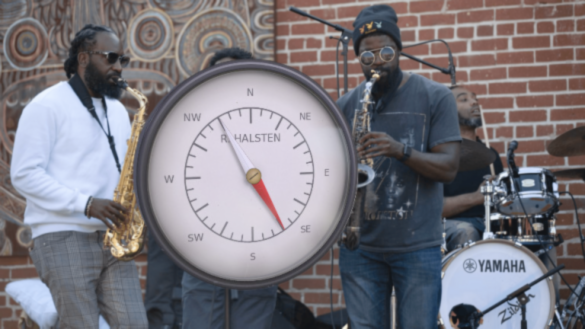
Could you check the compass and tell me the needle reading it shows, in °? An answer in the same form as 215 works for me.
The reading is 150
